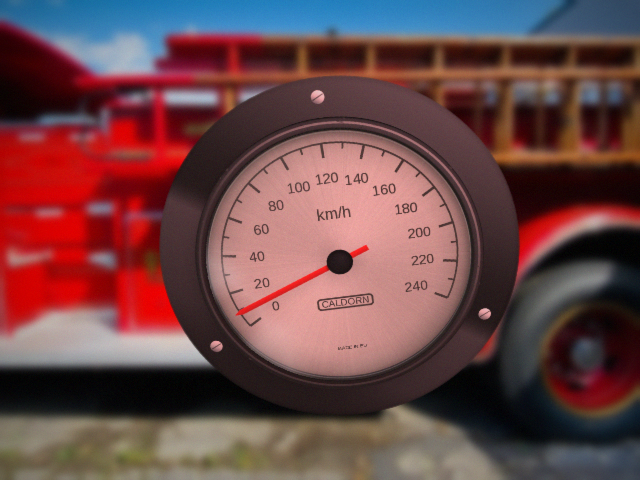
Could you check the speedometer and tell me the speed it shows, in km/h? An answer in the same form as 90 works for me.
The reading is 10
